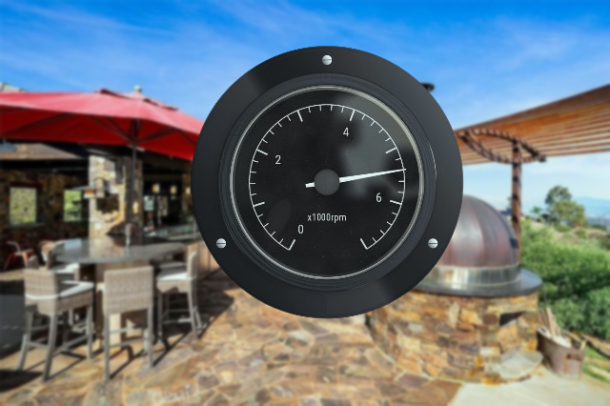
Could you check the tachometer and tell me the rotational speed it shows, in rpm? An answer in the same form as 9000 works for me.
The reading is 5400
